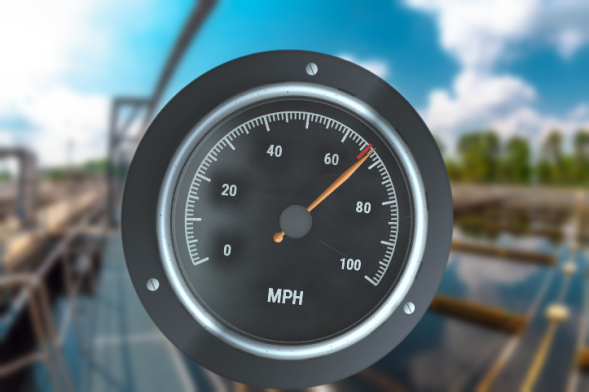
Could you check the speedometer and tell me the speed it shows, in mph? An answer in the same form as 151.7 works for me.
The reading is 67
